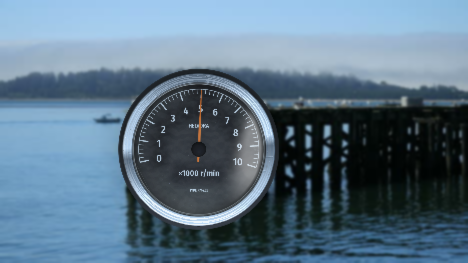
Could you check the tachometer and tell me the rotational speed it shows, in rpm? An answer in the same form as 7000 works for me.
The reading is 5000
